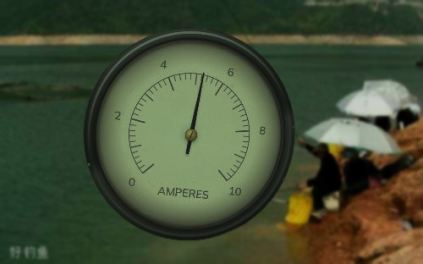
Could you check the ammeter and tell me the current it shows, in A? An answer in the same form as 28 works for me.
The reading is 5.2
